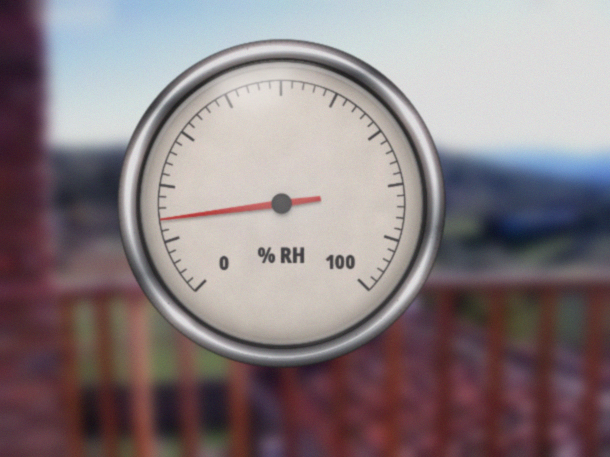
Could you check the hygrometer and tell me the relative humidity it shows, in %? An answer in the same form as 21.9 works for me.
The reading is 14
